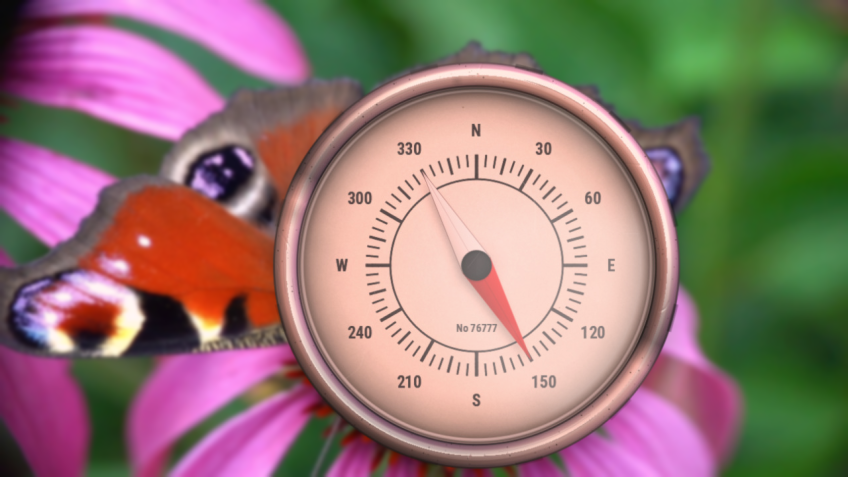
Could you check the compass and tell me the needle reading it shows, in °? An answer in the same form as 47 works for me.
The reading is 150
